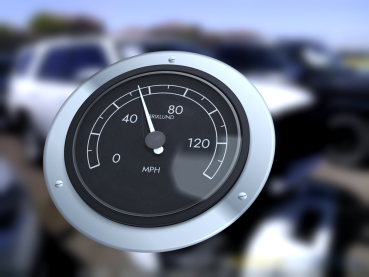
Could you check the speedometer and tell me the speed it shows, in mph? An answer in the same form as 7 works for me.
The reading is 55
